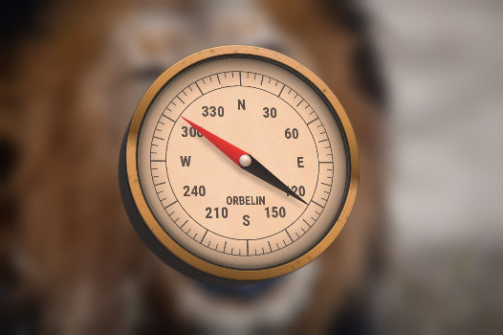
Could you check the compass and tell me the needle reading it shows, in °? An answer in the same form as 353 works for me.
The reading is 305
